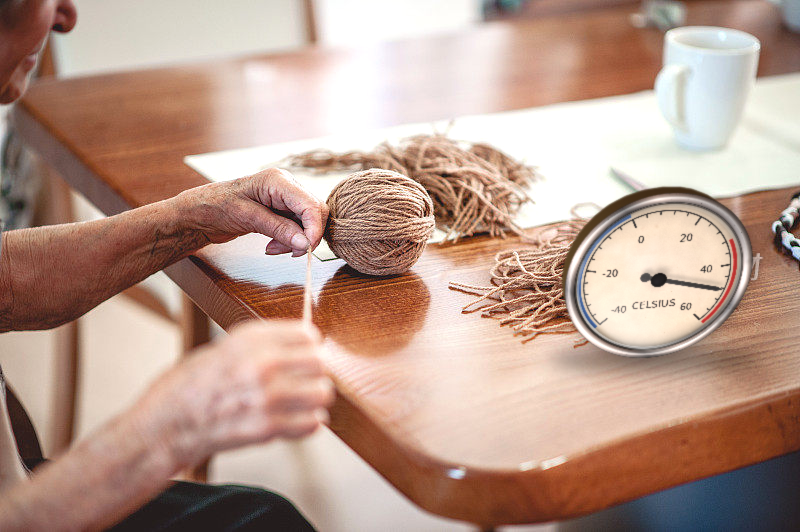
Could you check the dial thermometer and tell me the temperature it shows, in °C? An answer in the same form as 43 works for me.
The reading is 48
